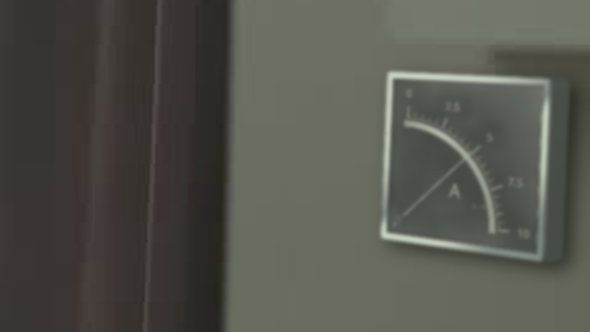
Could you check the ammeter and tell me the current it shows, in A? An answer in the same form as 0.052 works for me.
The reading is 5
